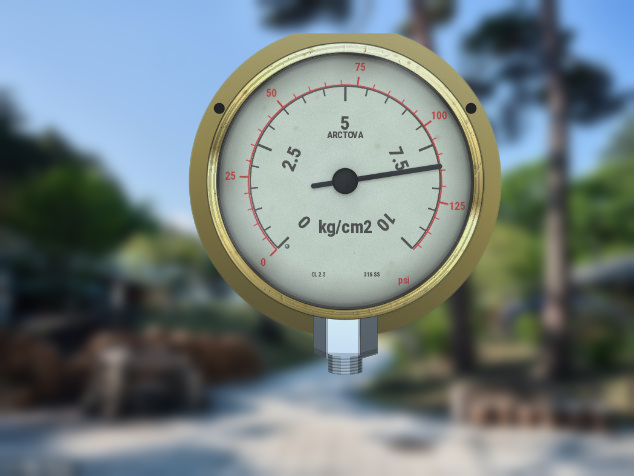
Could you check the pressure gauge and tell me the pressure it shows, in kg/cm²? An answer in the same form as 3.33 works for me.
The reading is 8
